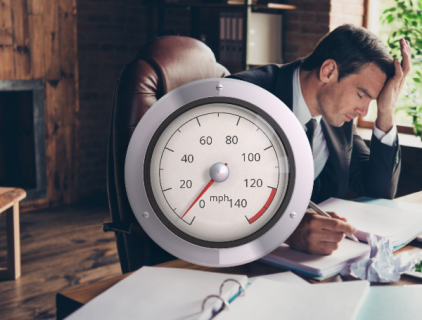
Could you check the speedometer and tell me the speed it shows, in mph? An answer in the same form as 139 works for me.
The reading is 5
